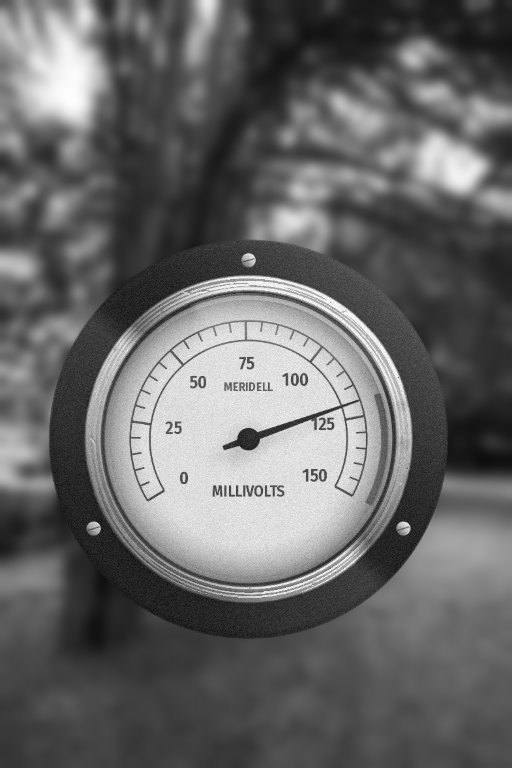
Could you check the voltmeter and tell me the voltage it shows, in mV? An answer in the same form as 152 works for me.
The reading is 120
